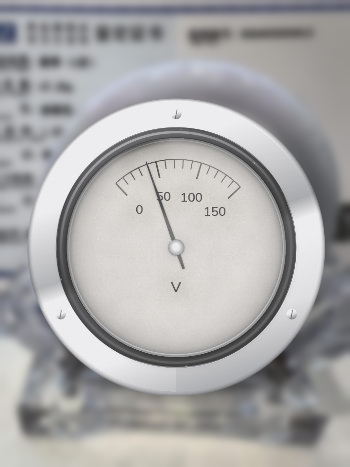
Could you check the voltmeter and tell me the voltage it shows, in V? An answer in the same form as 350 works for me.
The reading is 40
